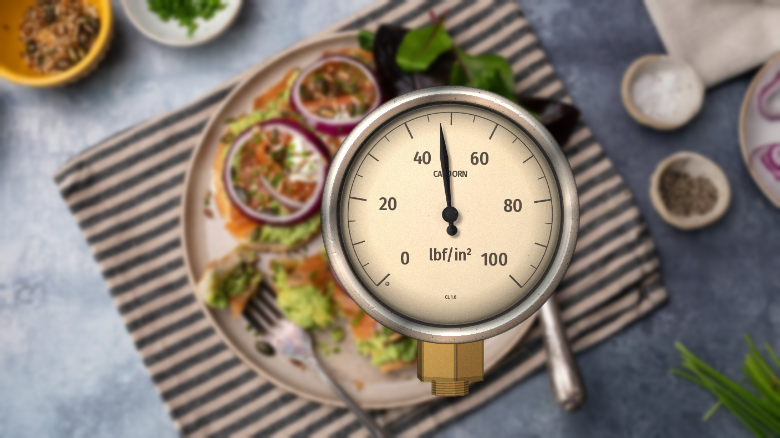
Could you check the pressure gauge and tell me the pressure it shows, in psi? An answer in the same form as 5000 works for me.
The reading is 47.5
